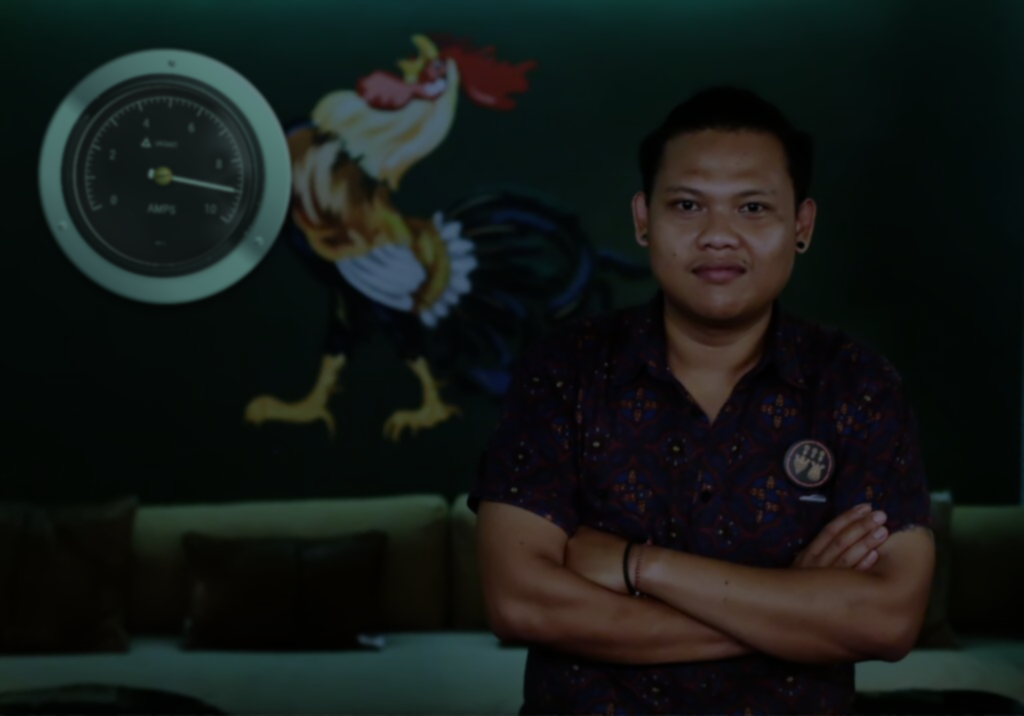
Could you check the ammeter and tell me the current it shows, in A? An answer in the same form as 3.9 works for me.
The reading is 9
